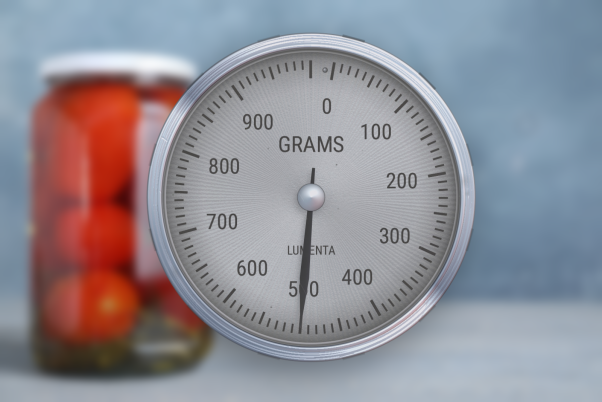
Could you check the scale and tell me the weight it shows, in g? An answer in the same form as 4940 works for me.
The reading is 500
